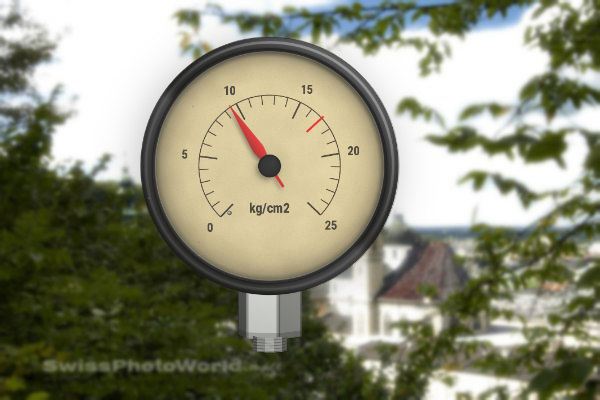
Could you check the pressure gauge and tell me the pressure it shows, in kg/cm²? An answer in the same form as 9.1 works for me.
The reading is 9.5
